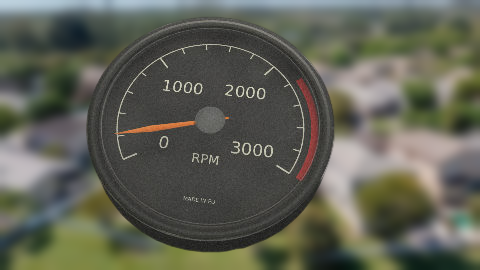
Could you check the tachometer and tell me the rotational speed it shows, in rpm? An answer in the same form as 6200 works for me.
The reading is 200
